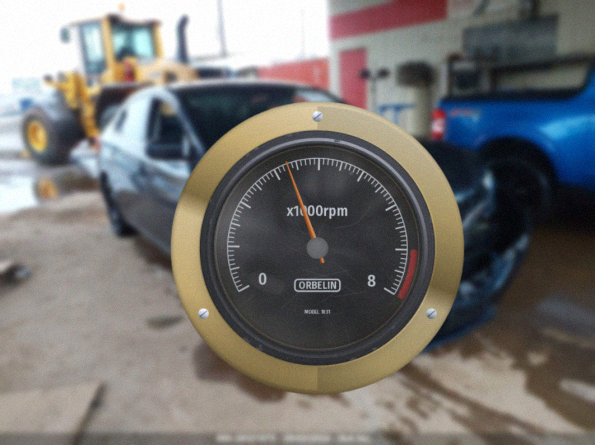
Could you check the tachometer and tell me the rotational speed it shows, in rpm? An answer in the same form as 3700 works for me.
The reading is 3300
